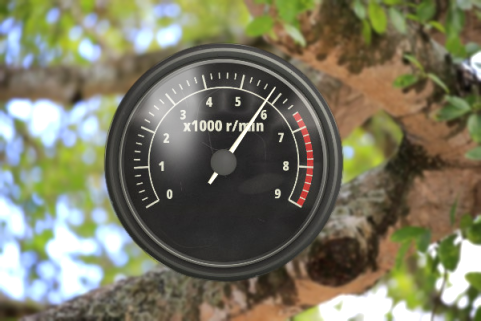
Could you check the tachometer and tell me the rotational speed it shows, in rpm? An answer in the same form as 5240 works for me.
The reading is 5800
